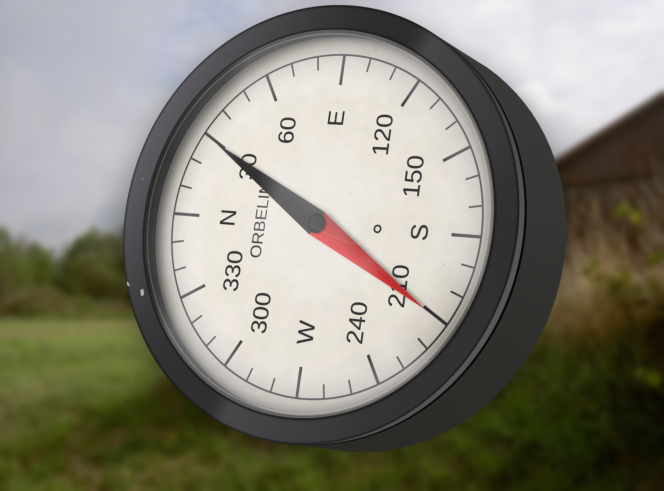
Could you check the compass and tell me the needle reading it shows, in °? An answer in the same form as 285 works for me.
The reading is 210
